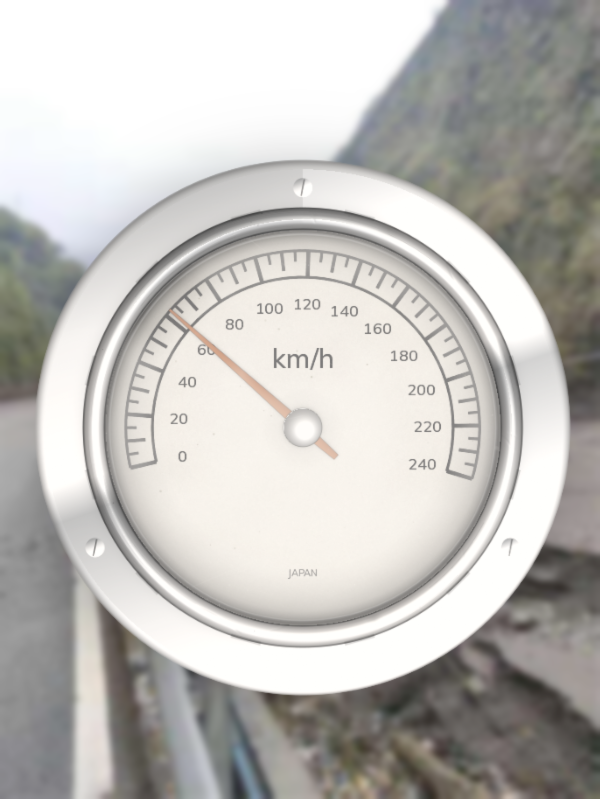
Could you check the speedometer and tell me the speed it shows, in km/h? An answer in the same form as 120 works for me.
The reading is 62.5
